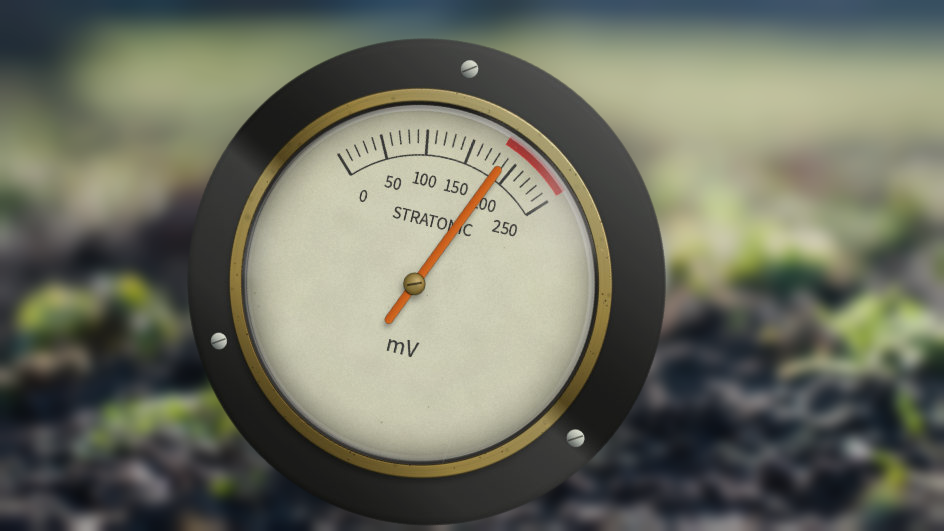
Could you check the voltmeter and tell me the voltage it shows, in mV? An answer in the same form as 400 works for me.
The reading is 190
